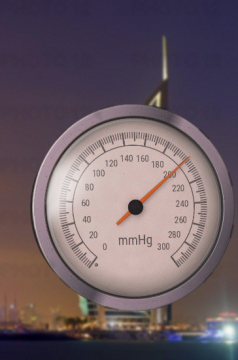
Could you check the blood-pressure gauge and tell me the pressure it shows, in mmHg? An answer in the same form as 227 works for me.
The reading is 200
